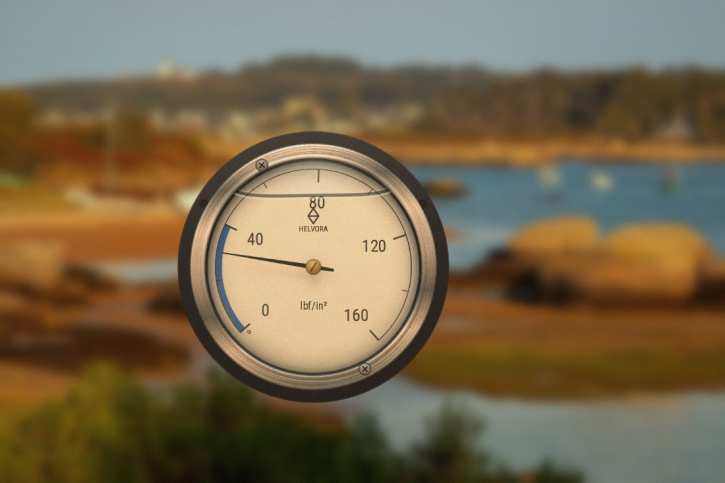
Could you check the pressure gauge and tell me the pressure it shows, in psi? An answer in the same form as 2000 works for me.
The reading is 30
